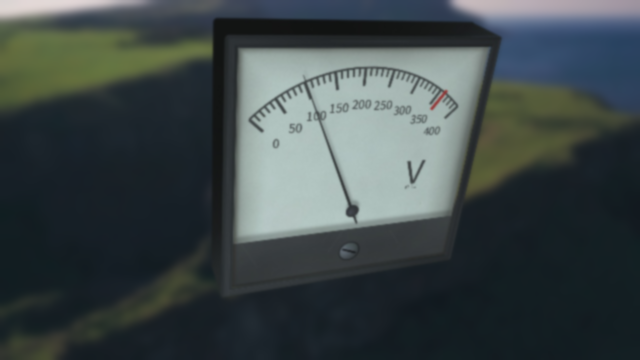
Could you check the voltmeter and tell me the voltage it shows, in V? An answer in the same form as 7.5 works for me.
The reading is 100
